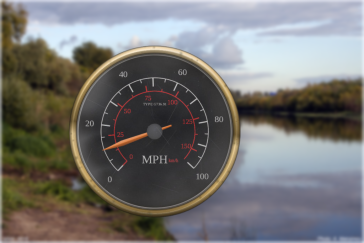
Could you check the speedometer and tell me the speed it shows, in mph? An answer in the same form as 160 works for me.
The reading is 10
